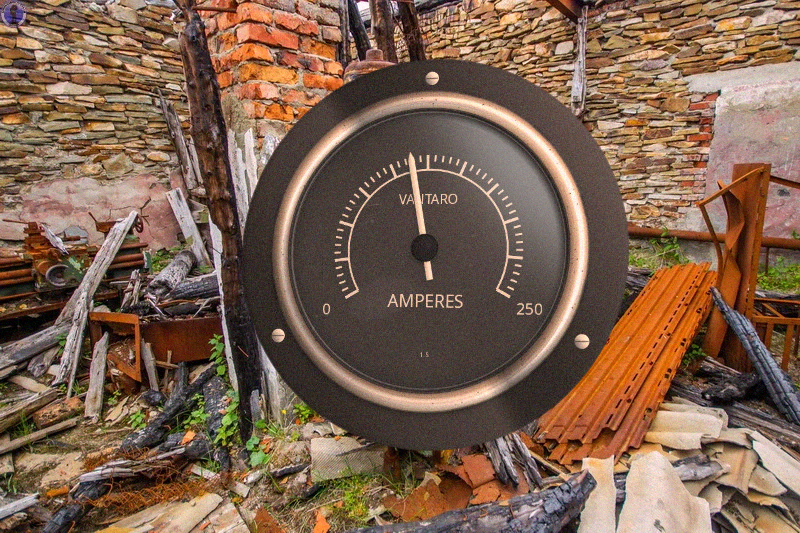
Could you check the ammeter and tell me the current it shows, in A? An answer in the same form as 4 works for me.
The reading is 115
